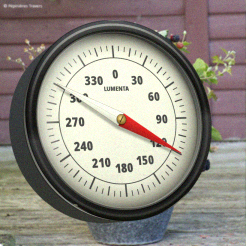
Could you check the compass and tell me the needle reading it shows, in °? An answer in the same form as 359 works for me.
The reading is 120
